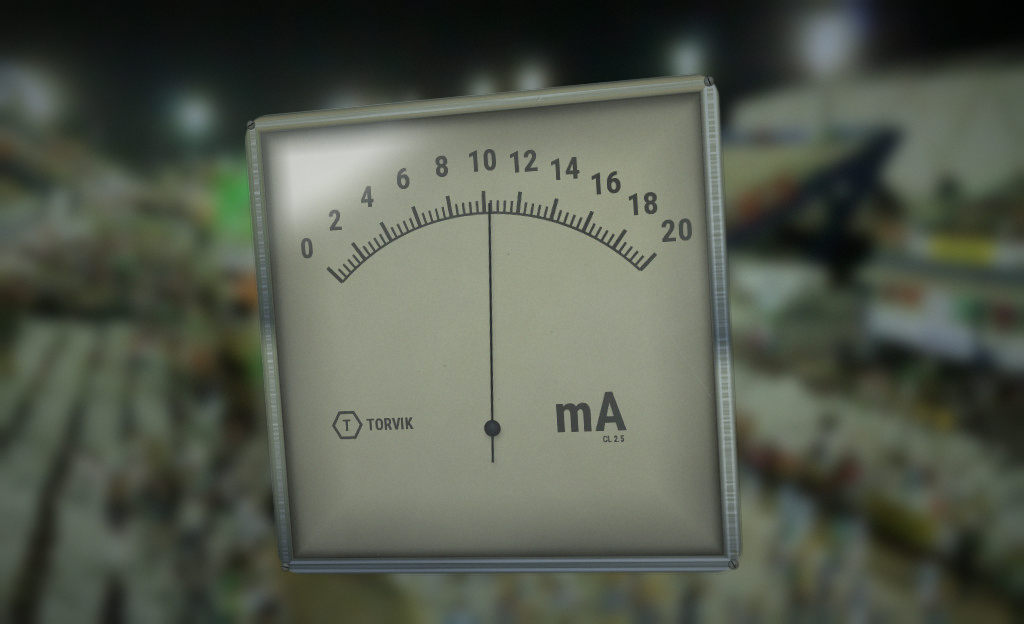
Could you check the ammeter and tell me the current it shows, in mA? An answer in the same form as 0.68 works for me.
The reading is 10.4
